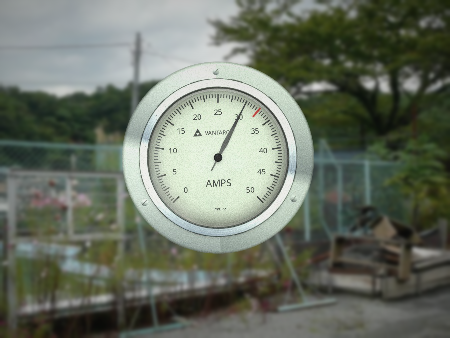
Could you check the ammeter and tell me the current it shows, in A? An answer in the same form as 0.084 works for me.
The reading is 30
